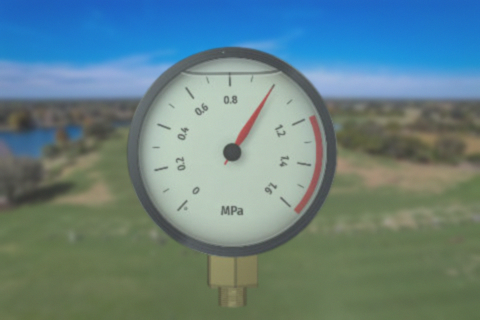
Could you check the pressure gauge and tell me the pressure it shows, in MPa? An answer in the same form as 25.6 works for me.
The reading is 1
